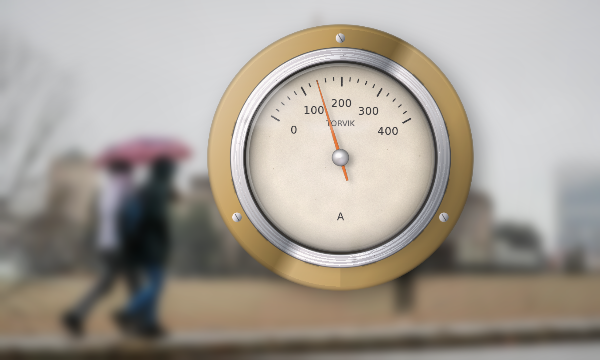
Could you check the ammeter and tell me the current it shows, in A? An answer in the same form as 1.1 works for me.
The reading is 140
